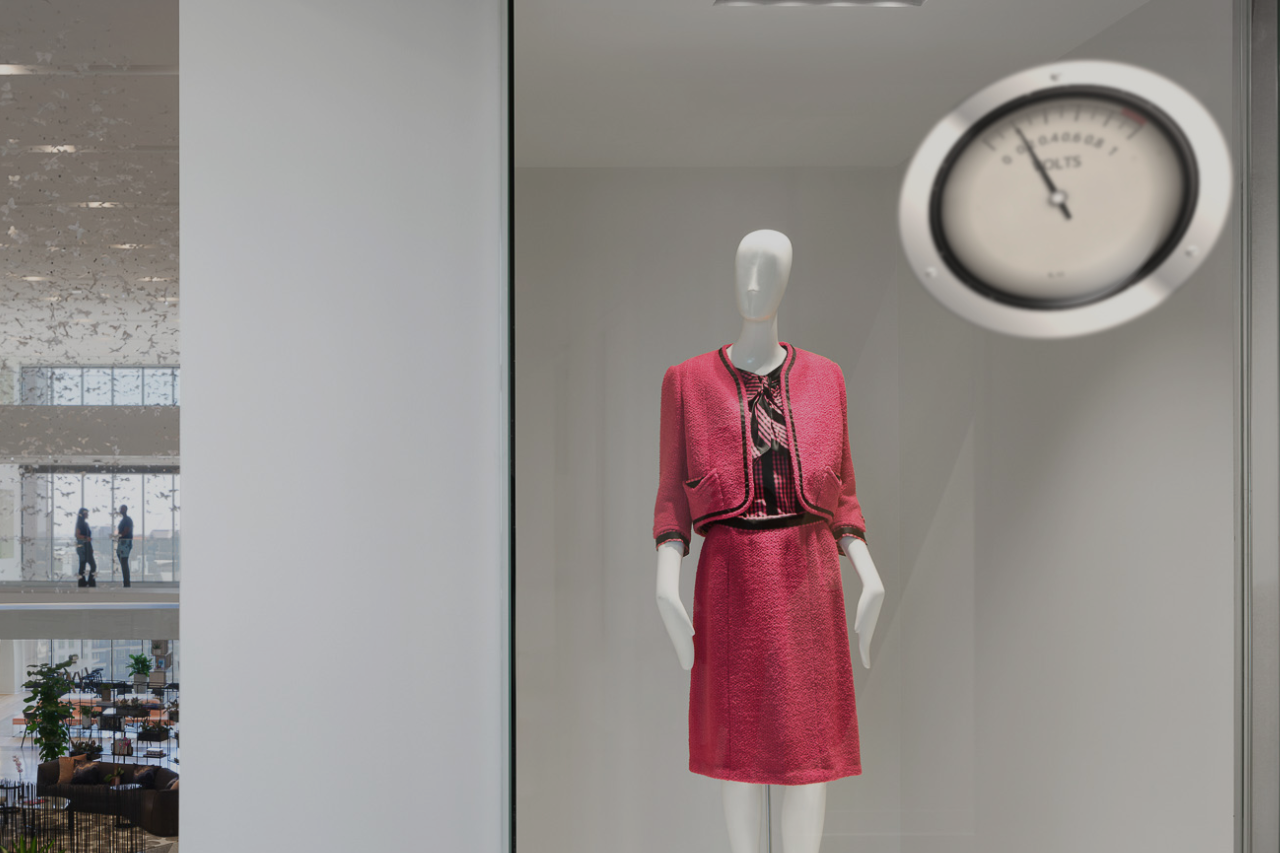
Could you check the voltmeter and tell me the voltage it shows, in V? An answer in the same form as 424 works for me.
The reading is 0.2
